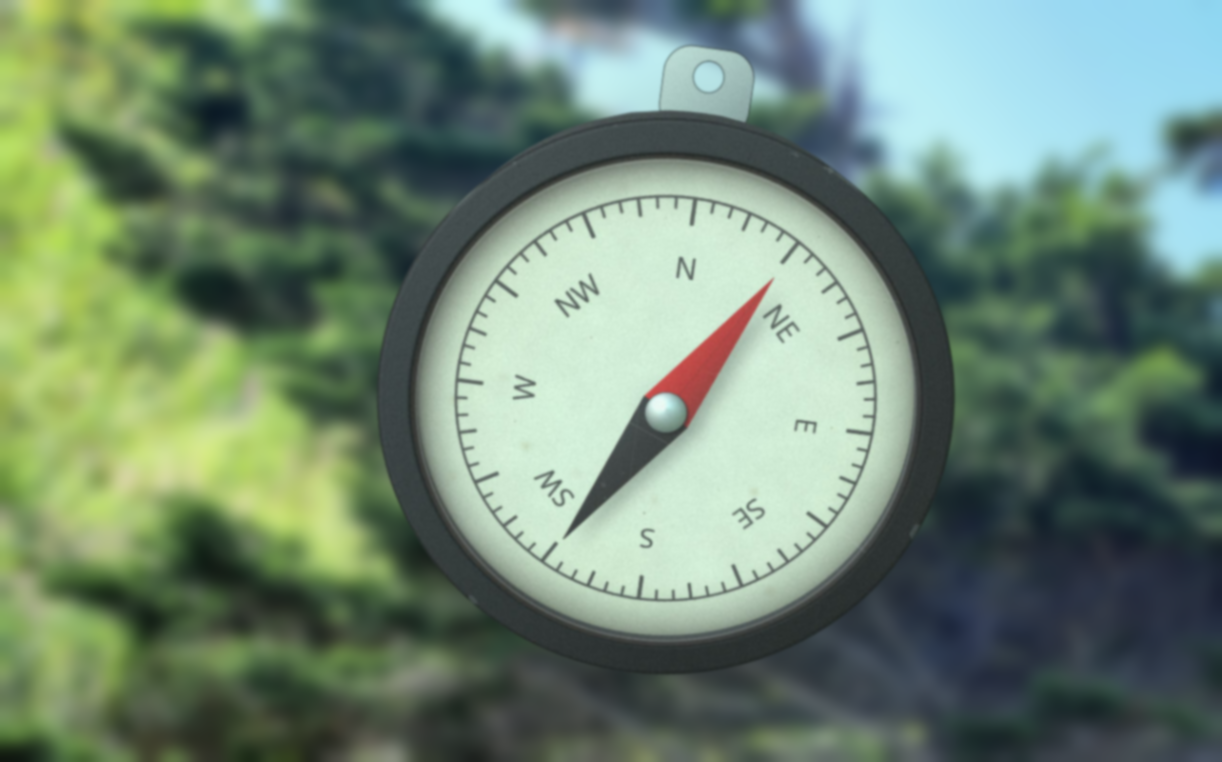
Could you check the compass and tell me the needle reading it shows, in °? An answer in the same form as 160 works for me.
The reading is 30
